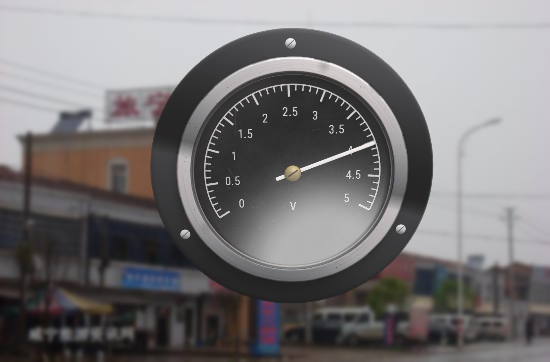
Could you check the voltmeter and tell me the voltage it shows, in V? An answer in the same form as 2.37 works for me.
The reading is 4
